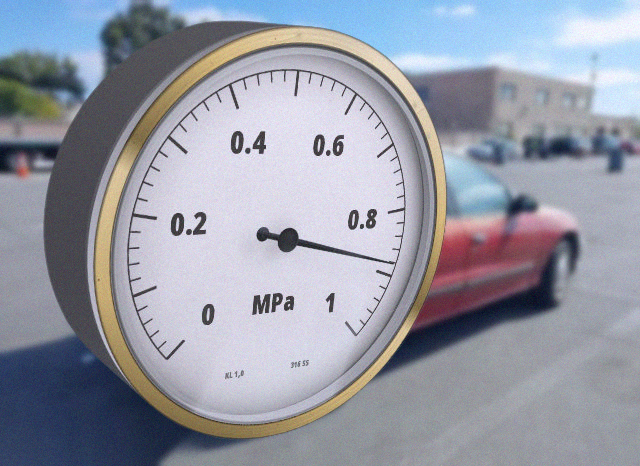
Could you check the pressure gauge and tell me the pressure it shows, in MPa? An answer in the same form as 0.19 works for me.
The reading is 0.88
